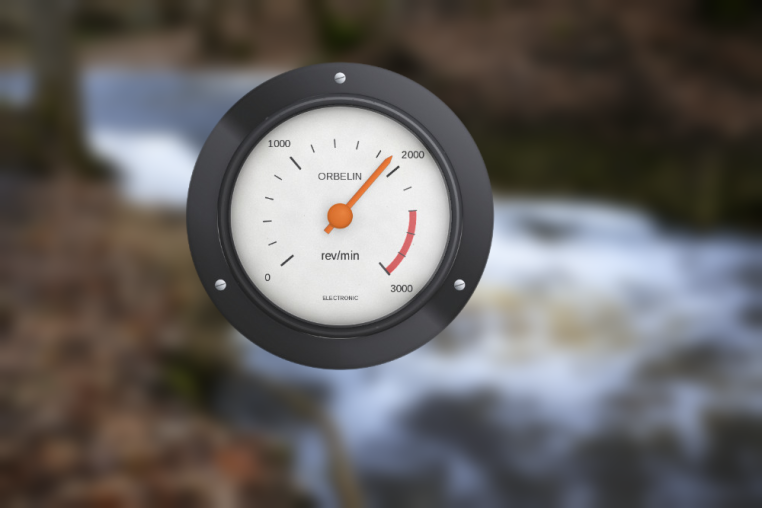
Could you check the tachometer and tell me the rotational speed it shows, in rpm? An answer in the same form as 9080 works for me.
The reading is 1900
